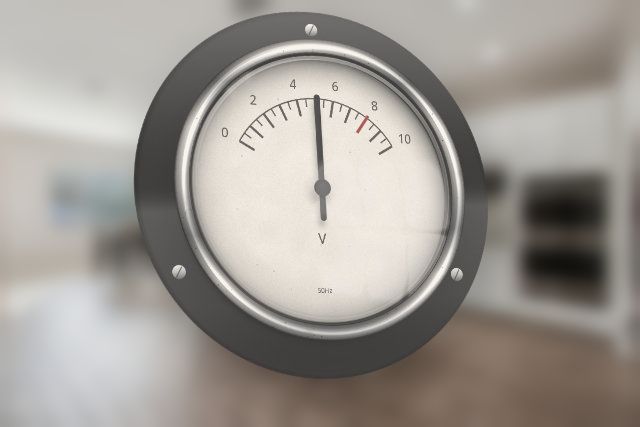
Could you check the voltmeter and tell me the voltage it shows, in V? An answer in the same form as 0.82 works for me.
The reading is 5
